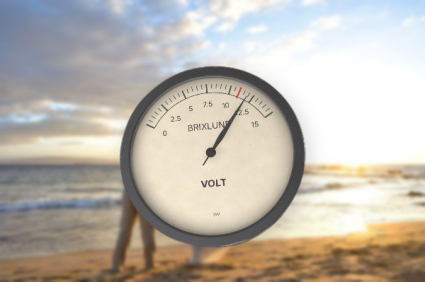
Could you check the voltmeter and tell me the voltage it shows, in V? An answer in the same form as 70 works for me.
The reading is 12
